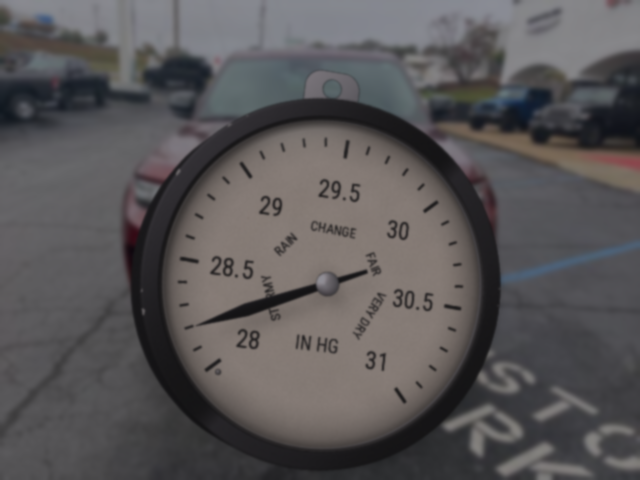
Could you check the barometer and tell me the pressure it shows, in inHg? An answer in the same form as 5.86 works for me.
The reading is 28.2
